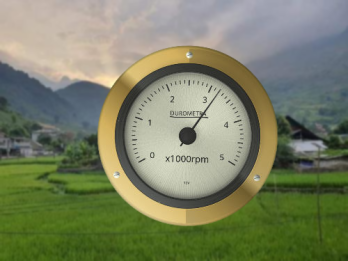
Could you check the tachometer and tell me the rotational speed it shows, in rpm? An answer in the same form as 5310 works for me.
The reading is 3200
